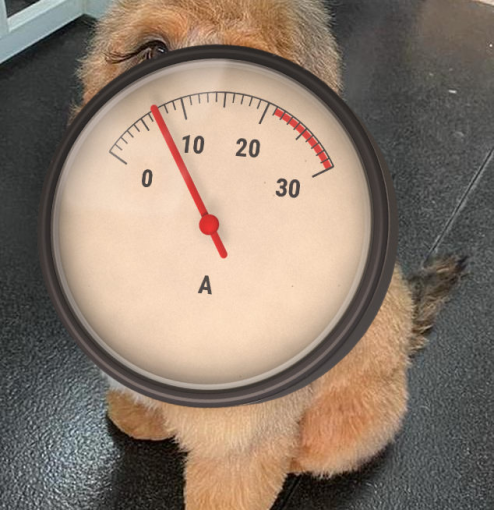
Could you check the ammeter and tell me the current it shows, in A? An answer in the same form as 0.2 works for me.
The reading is 7
